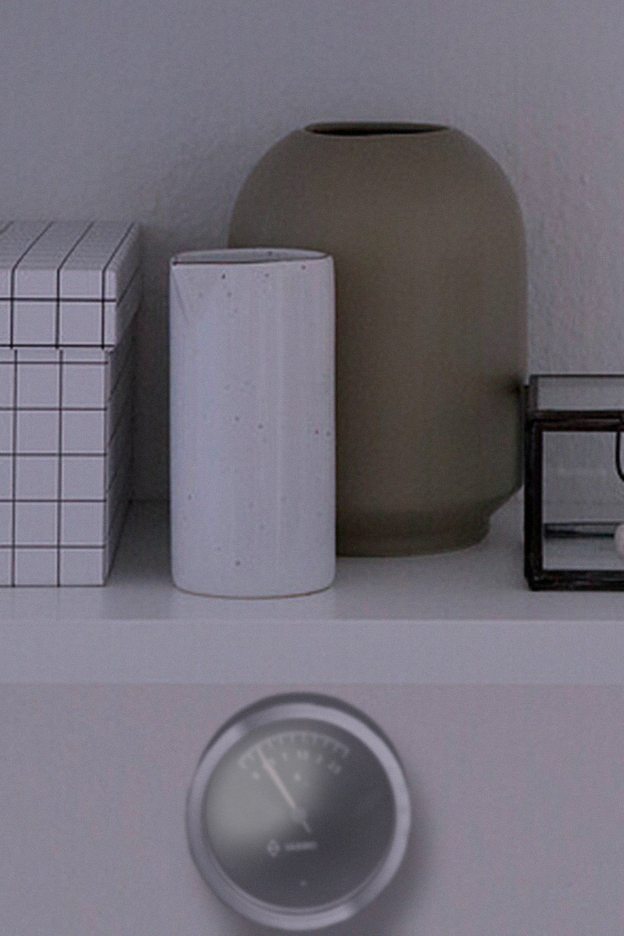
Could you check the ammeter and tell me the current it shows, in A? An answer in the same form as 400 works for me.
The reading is 0.5
